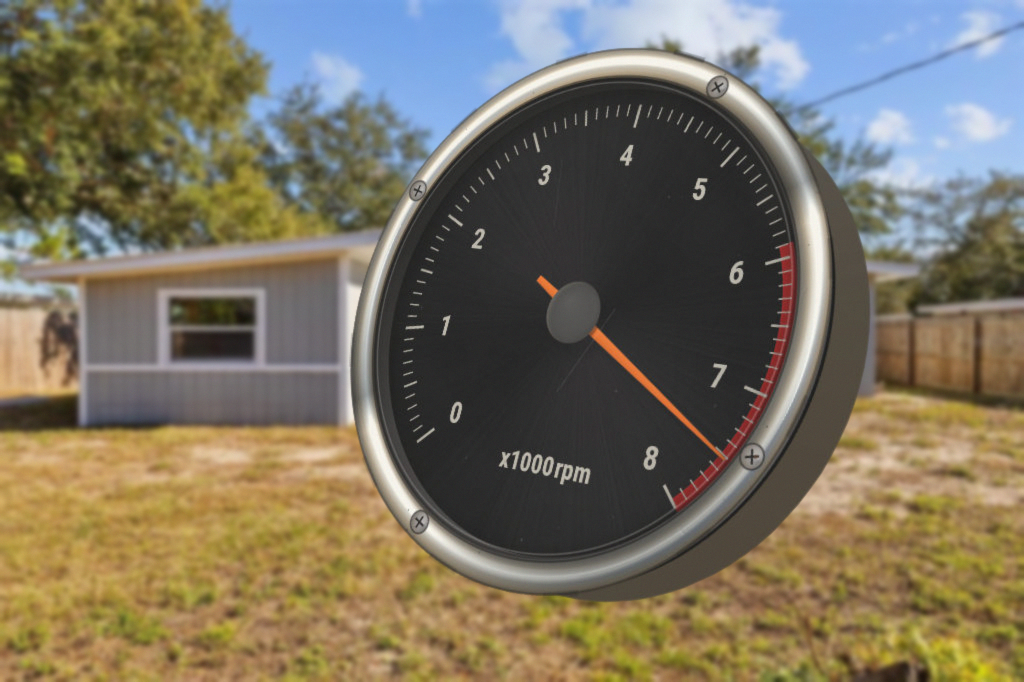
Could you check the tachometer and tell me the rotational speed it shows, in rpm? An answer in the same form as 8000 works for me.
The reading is 7500
